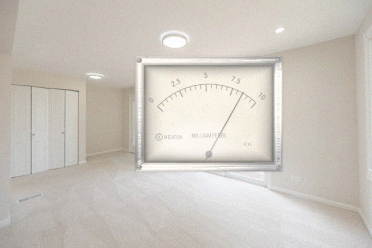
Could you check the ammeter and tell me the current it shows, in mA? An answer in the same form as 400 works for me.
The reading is 8.5
